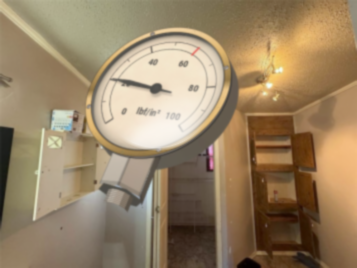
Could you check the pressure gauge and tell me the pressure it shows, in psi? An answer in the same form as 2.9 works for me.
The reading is 20
